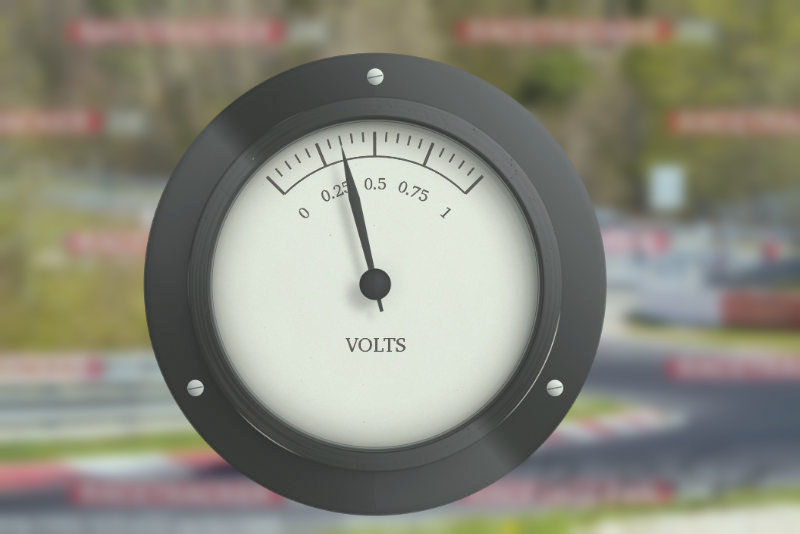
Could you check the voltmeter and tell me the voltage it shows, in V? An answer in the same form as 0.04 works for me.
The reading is 0.35
